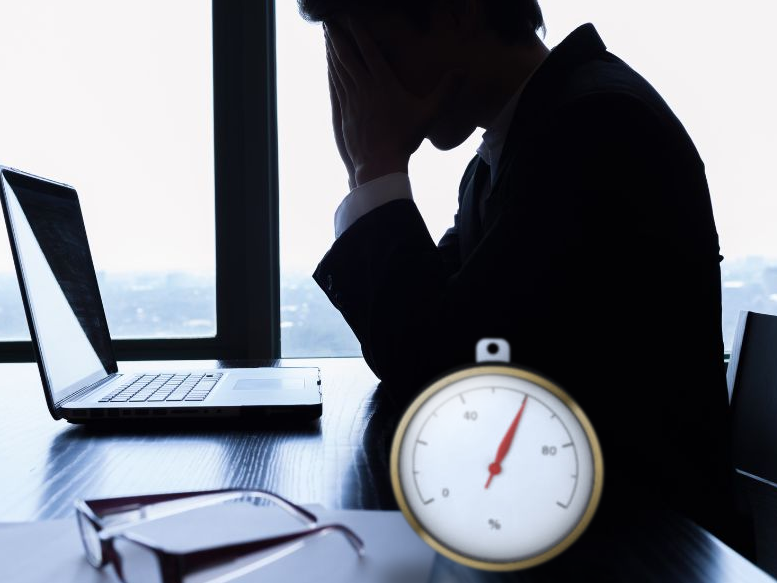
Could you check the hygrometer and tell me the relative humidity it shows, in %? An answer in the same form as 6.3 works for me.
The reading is 60
